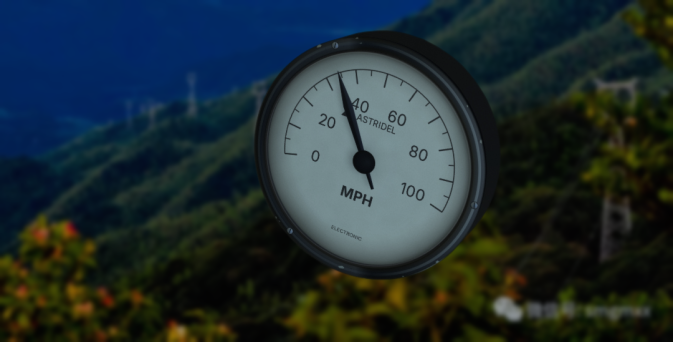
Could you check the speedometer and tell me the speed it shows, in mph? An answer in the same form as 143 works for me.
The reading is 35
